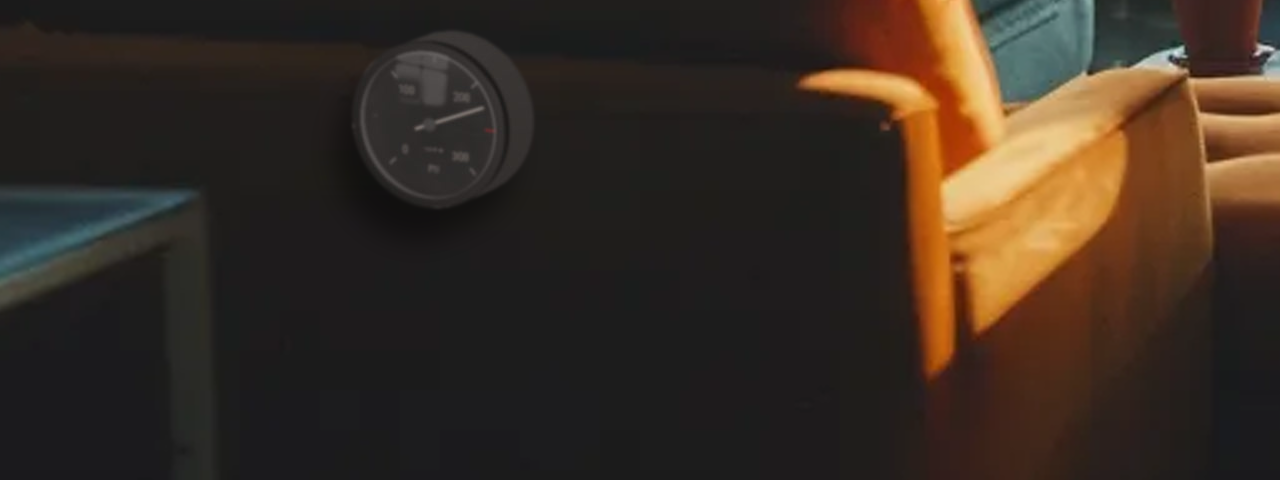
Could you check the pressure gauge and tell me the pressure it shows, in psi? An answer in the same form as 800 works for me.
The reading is 225
